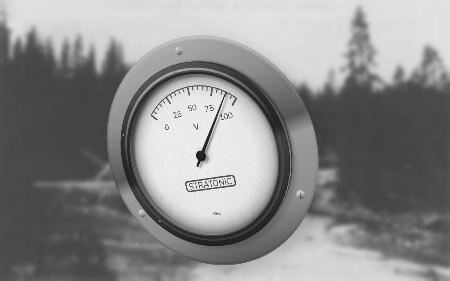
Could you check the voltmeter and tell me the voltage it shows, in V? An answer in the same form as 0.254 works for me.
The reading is 90
